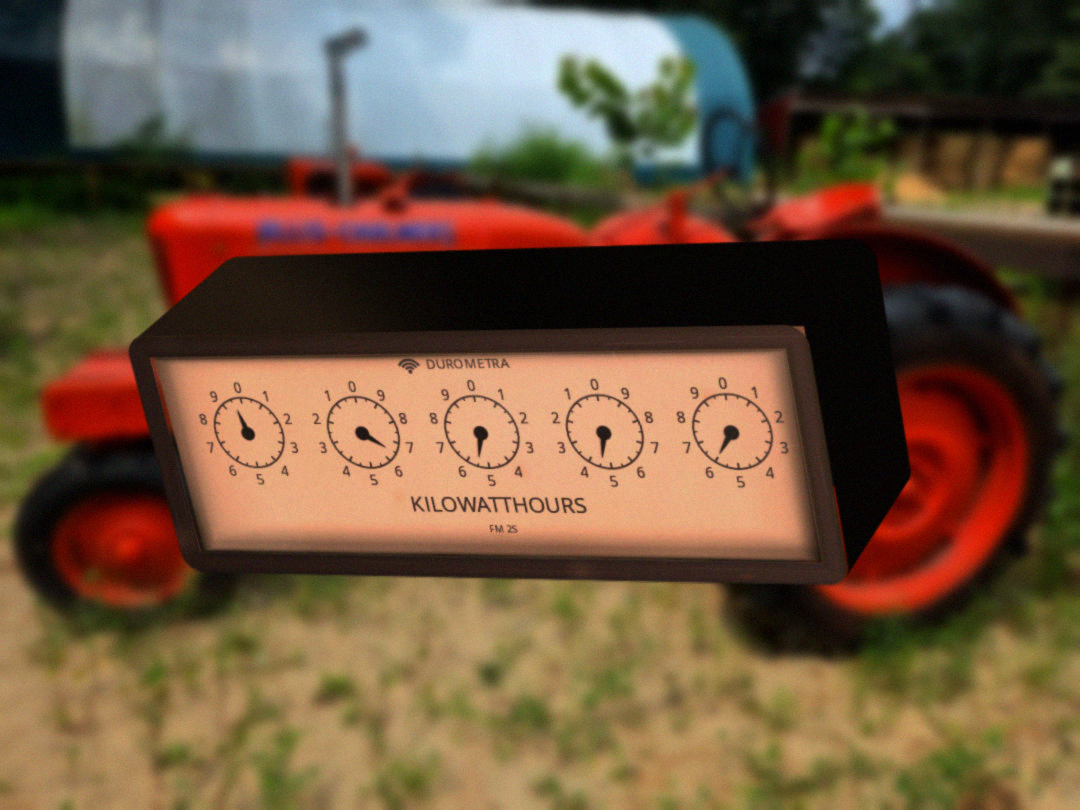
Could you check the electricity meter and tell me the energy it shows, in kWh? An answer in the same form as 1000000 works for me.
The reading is 96546
